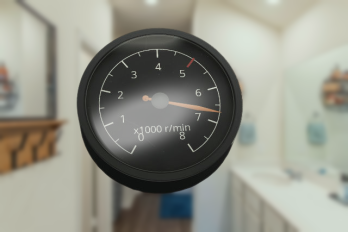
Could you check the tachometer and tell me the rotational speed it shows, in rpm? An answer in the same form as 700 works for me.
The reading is 6750
